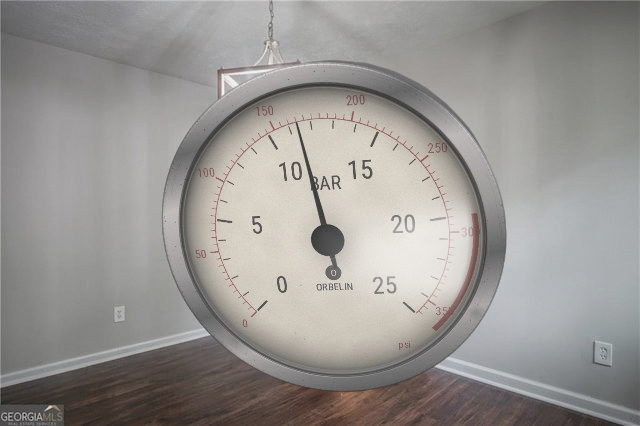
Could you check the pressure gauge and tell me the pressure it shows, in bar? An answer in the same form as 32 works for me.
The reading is 11.5
